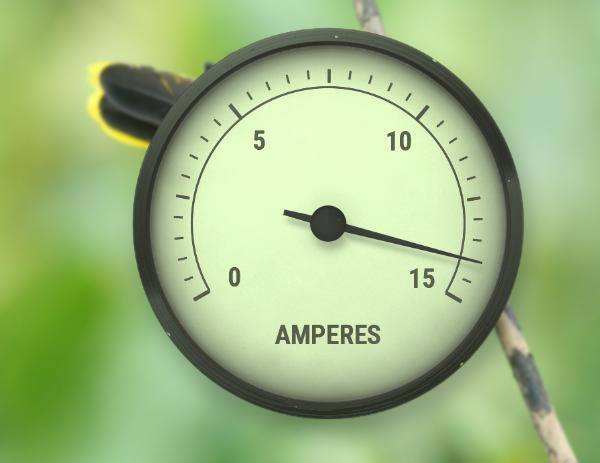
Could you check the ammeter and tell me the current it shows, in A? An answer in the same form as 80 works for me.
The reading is 14
